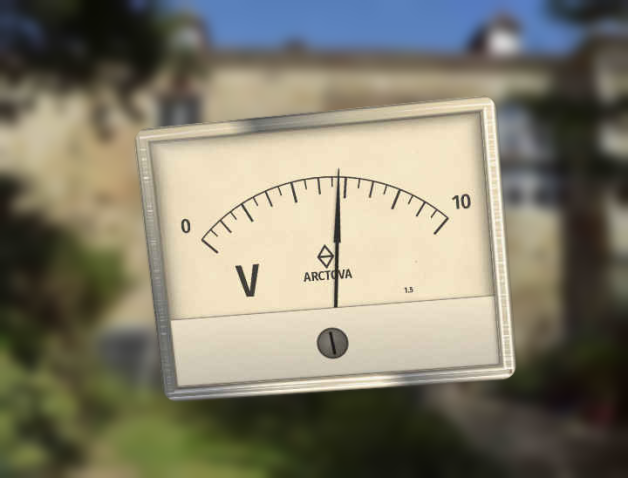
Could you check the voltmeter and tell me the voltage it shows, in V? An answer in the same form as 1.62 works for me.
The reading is 5.75
